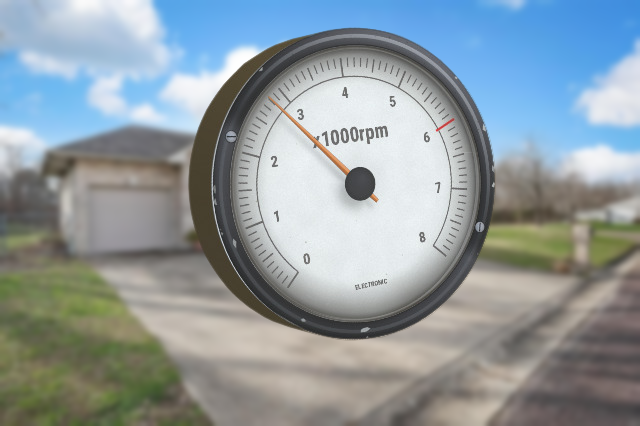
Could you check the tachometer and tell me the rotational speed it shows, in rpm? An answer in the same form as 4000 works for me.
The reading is 2800
